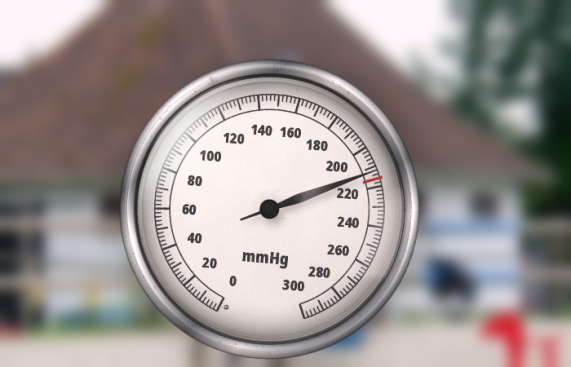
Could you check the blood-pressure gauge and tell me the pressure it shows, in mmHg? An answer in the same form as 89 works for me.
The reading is 212
